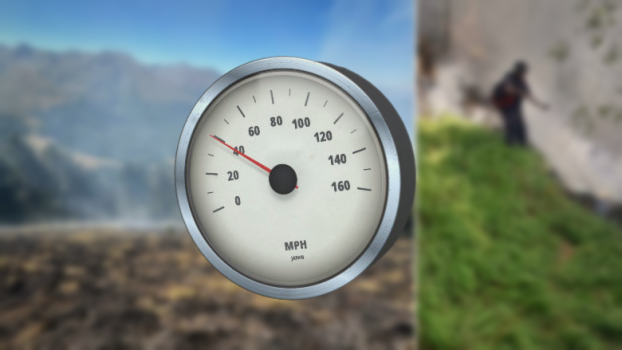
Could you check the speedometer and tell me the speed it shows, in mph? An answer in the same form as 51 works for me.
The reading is 40
